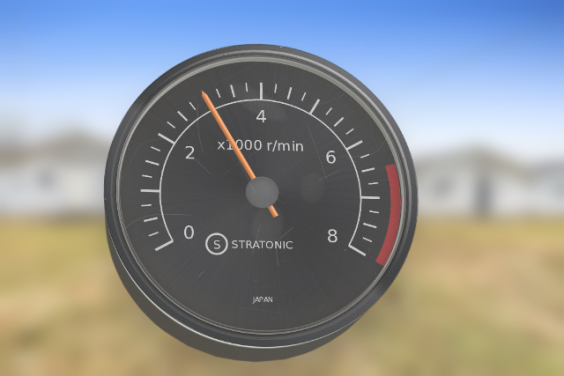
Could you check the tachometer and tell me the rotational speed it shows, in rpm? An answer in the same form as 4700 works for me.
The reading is 3000
